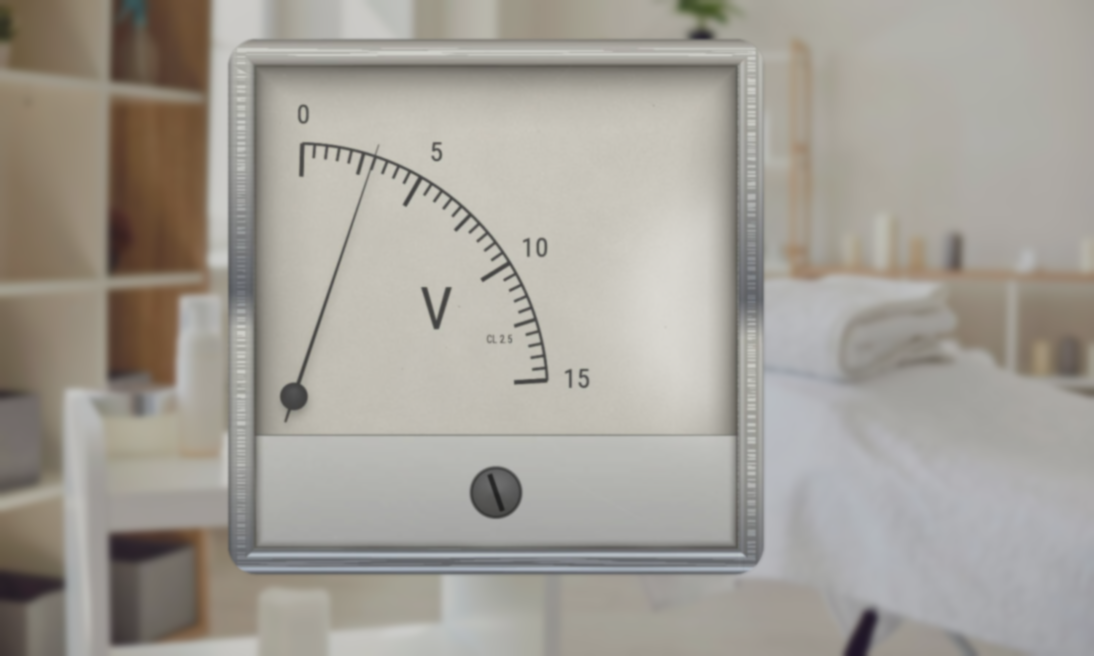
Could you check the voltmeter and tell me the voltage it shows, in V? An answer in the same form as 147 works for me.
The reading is 3
